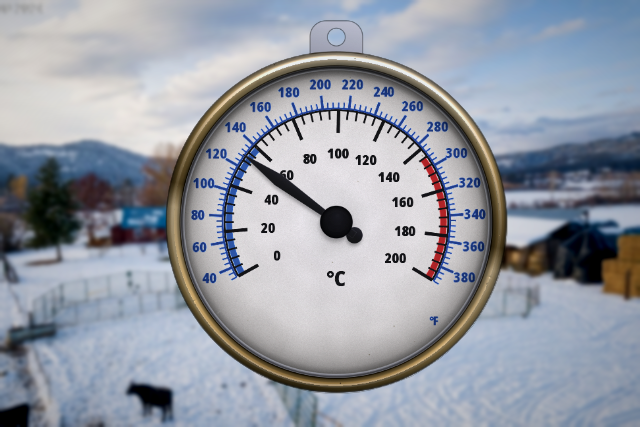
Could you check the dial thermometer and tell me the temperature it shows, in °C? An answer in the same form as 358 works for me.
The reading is 54
